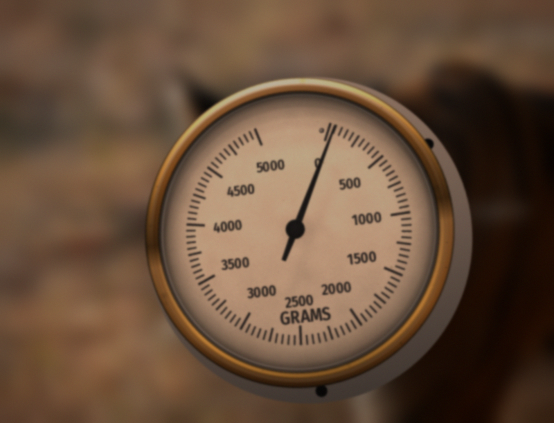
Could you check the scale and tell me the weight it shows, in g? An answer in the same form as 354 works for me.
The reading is 50
